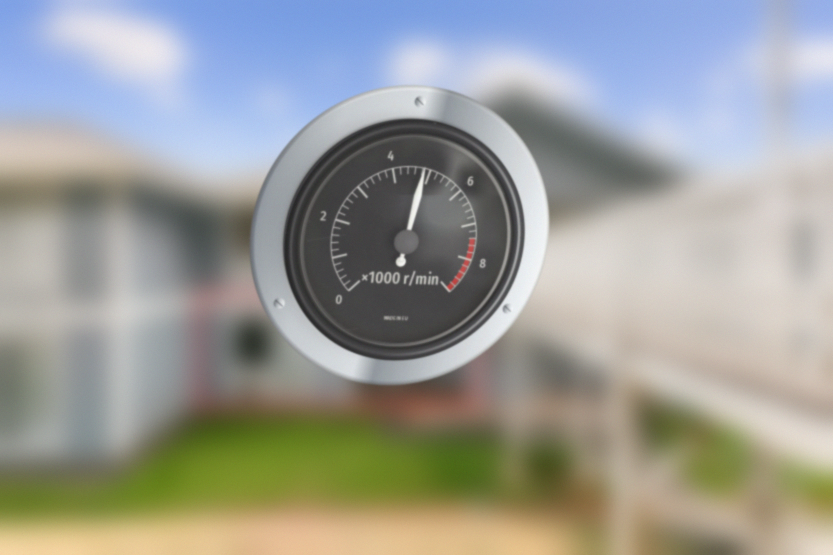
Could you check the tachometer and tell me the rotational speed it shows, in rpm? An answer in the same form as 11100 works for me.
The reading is 4800
